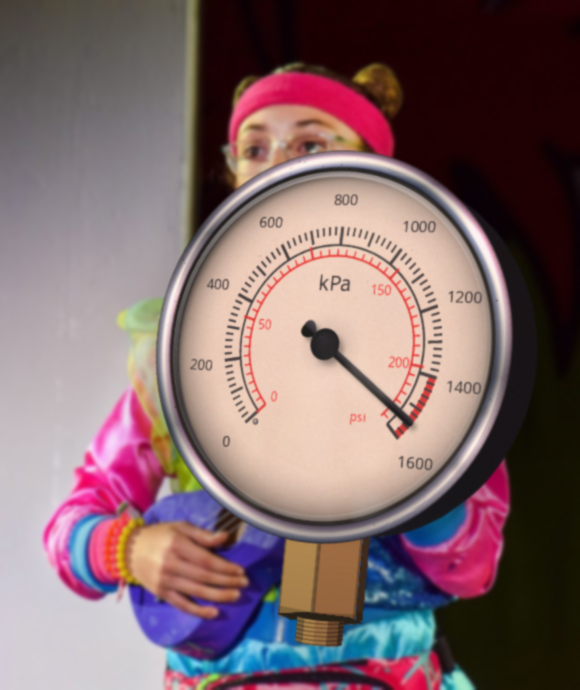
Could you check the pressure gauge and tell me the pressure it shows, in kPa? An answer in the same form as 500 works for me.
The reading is 1540
